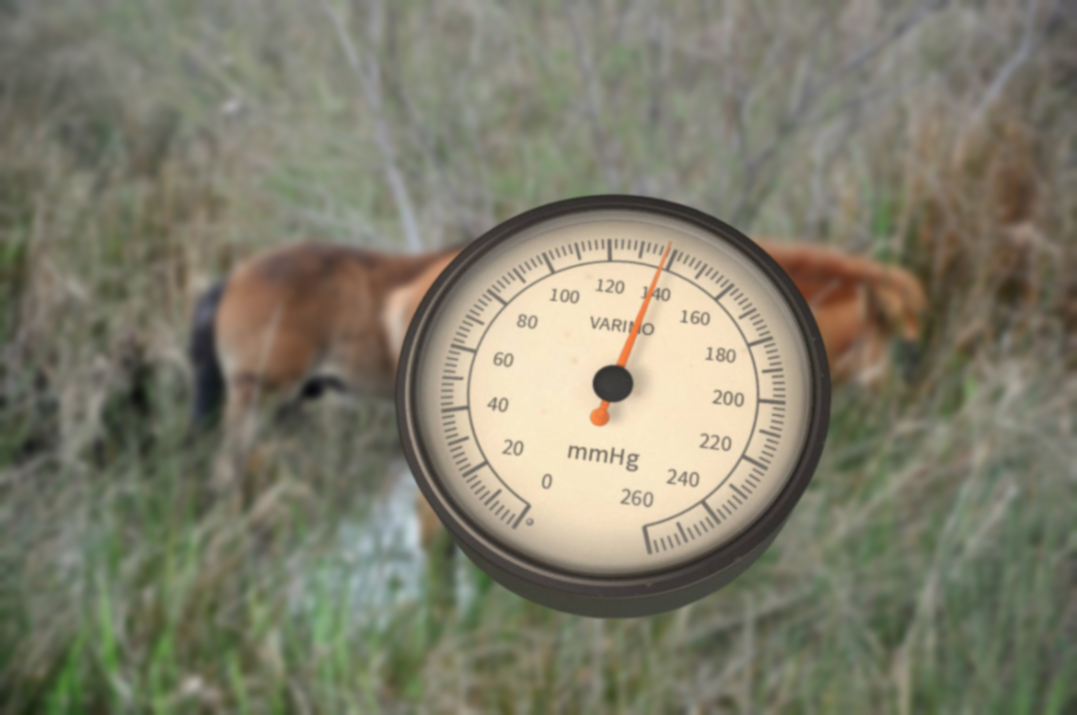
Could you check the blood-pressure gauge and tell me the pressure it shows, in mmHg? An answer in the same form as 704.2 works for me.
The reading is 138
